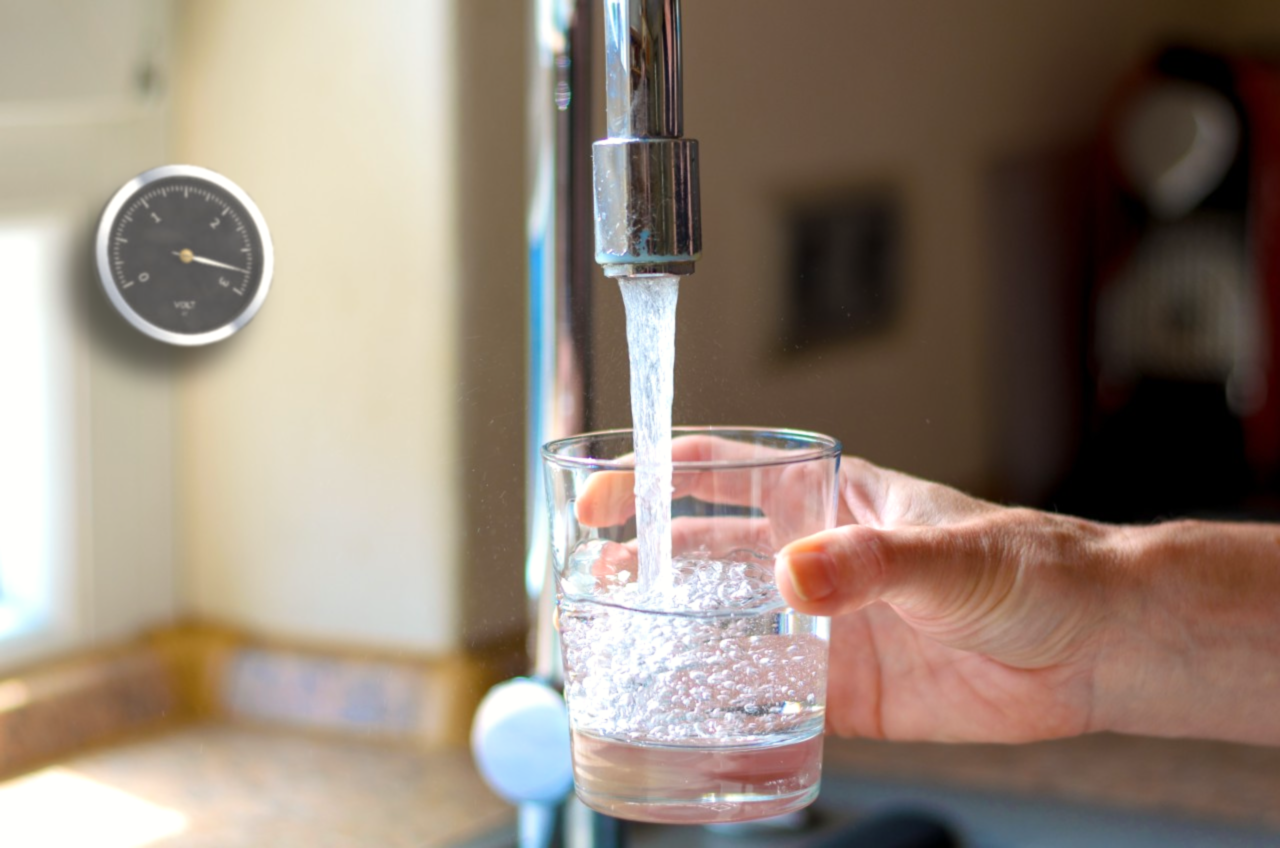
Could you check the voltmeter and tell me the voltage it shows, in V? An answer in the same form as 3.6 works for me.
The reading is 2.75
